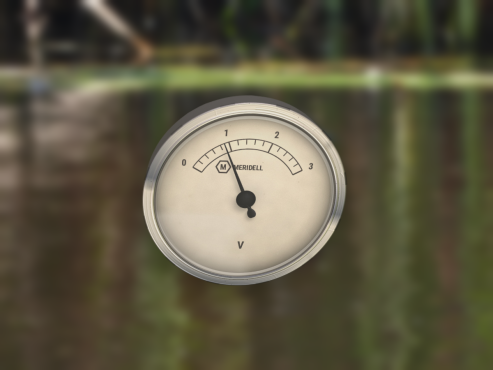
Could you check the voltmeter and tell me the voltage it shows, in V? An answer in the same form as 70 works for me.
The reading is 0.9
